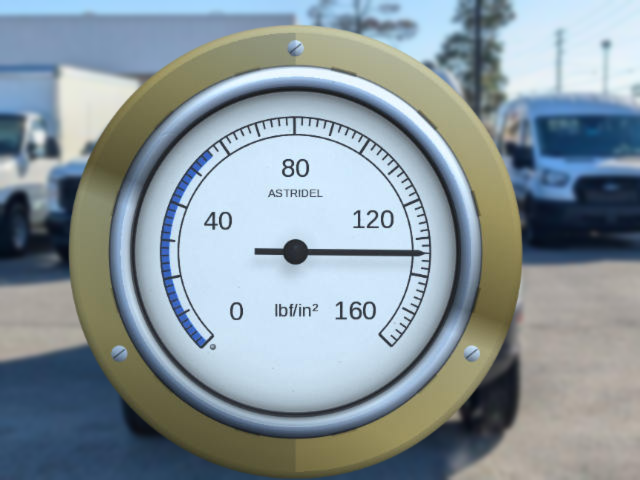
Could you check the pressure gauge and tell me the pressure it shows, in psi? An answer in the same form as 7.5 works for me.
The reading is 134
